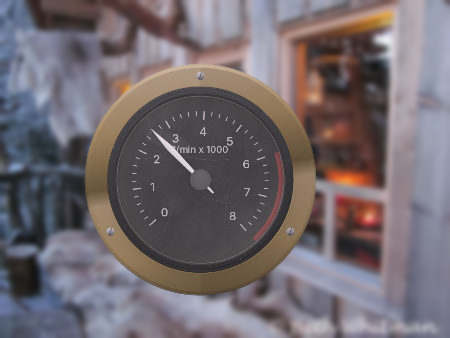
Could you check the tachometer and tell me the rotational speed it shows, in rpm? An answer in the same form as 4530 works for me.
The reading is 2600
